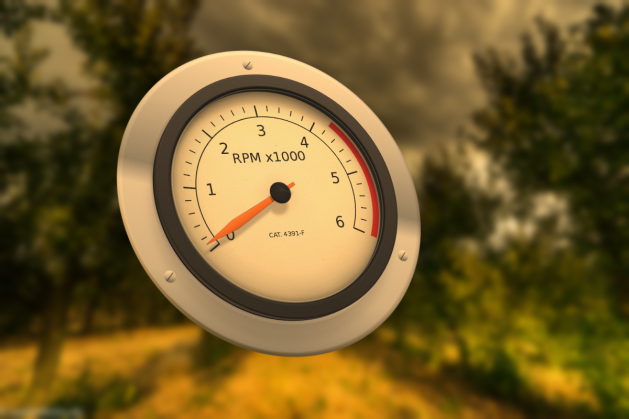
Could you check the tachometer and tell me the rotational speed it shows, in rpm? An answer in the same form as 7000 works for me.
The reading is 100
